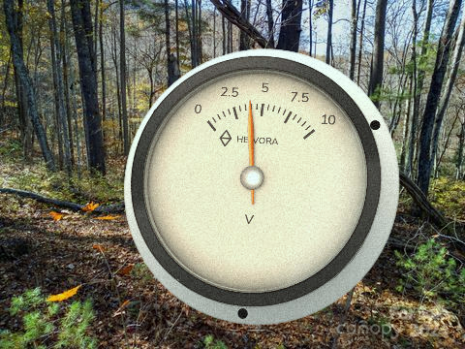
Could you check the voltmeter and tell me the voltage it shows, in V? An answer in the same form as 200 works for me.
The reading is 4
